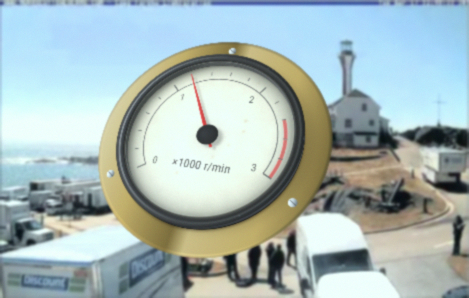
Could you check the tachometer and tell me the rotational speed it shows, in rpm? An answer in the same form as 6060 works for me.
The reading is 1200
